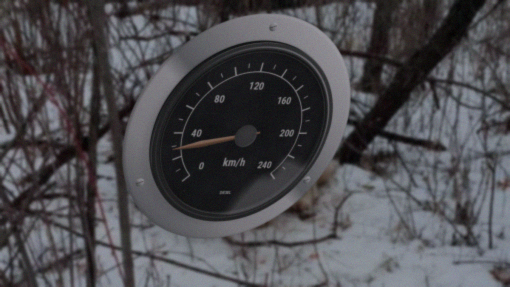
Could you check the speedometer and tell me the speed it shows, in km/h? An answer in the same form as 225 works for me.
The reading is 30
